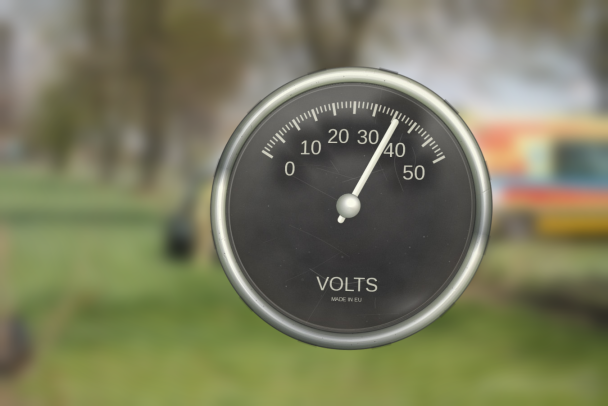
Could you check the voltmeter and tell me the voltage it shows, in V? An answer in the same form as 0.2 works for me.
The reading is 36
